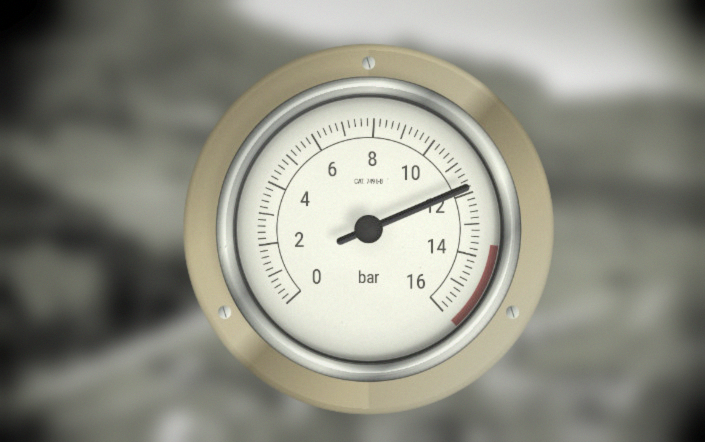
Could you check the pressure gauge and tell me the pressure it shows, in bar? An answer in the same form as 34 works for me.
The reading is 11.8
